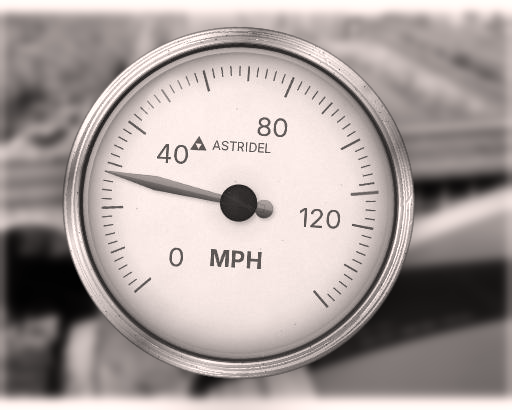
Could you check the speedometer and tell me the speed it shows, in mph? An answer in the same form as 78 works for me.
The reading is 28
